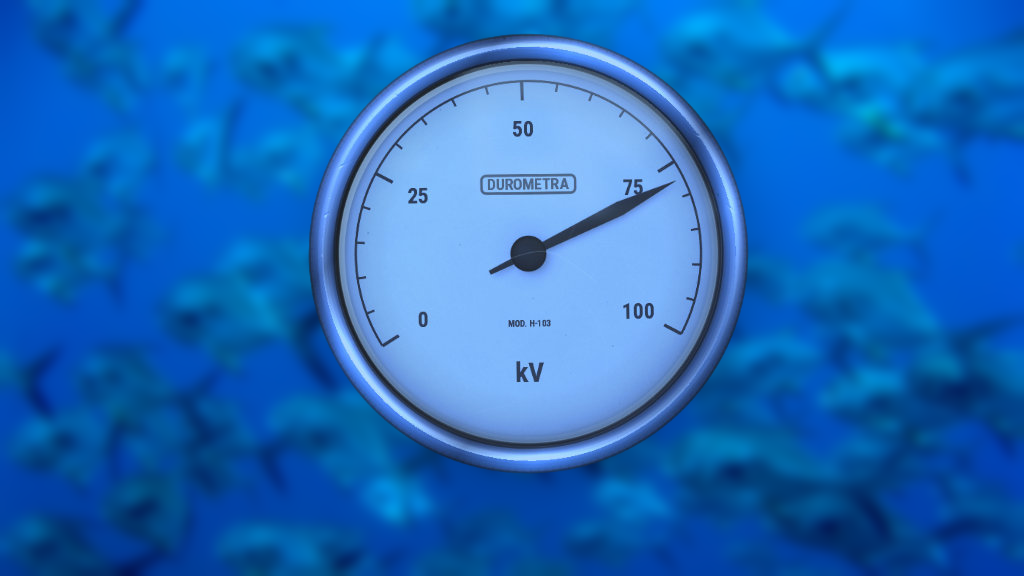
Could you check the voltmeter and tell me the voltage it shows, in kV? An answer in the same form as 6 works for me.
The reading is 77.5
